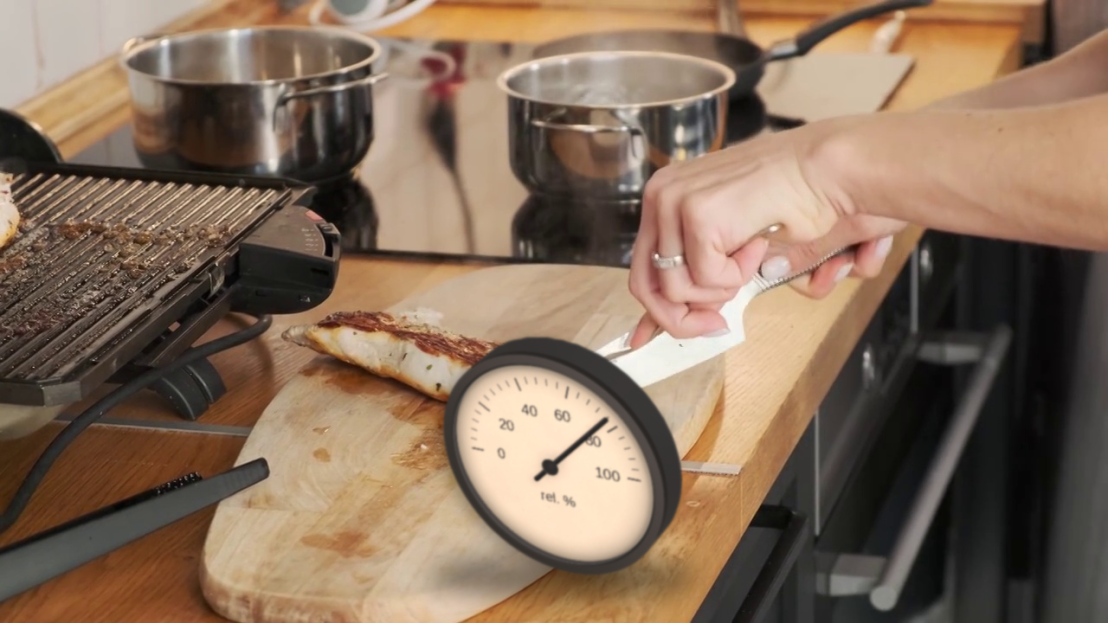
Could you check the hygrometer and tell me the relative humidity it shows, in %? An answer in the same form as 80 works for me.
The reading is 76
